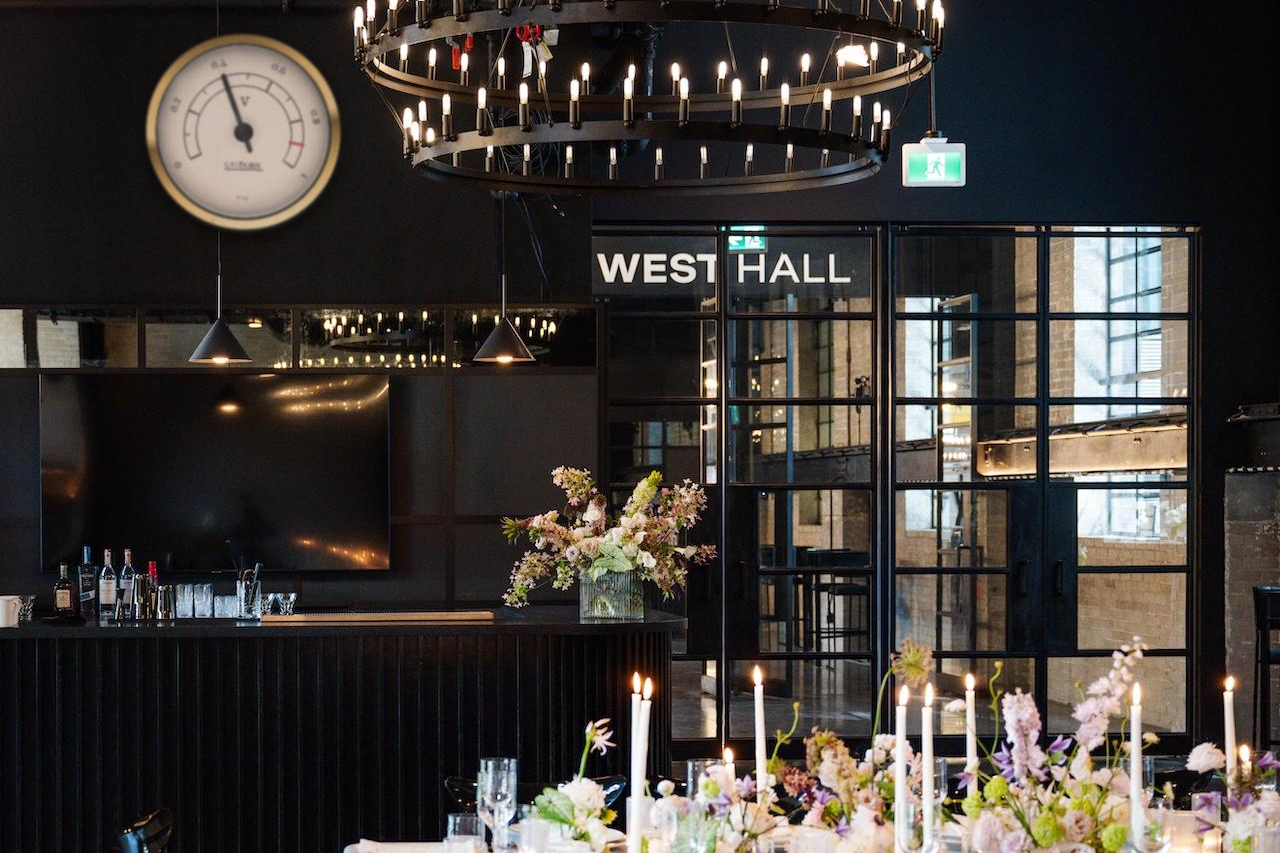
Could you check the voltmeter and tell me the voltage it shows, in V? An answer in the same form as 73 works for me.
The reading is 0.4
